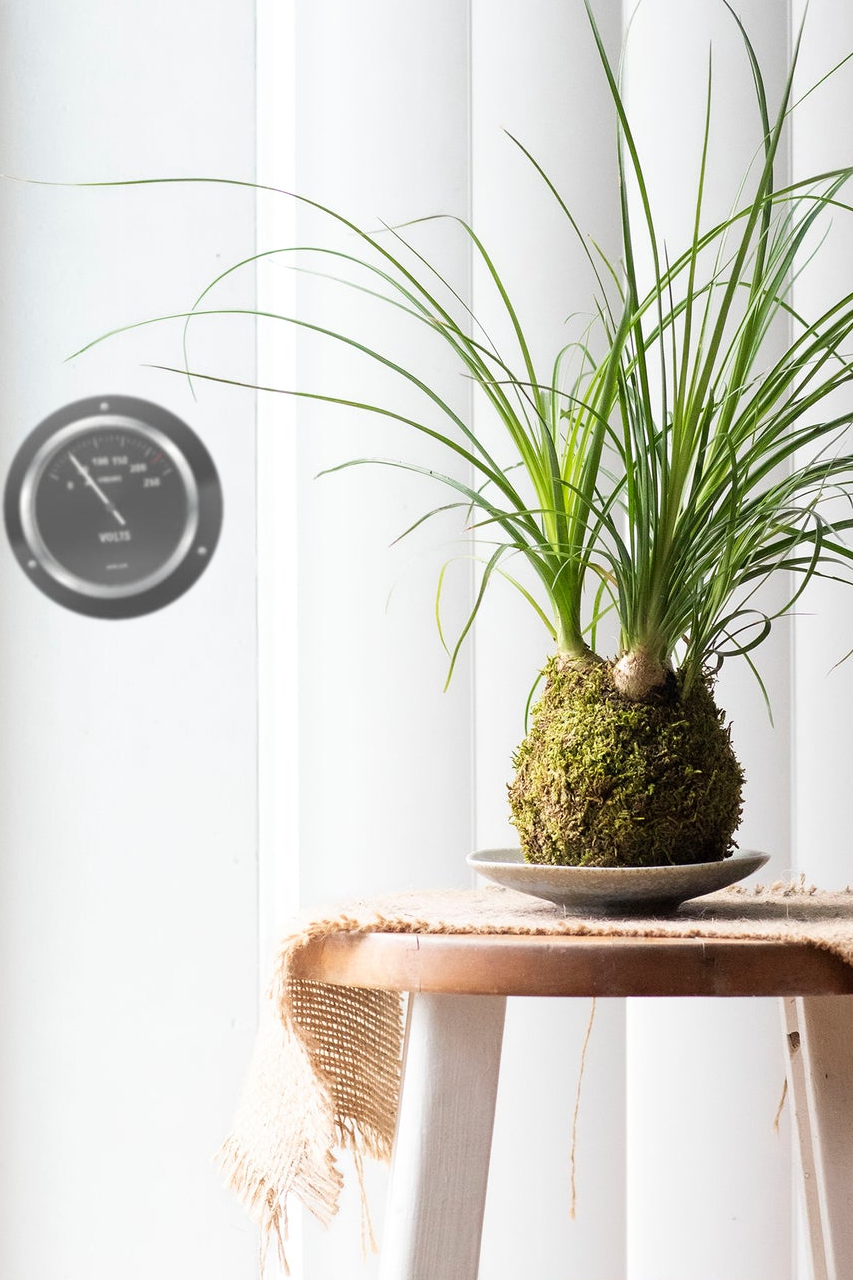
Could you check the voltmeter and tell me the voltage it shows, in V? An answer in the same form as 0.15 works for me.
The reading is 50
